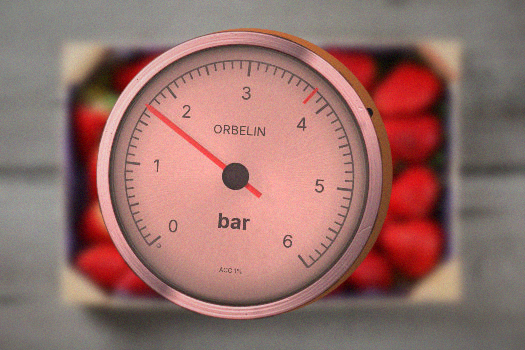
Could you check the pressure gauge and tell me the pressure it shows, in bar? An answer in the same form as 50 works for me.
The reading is 1.7
